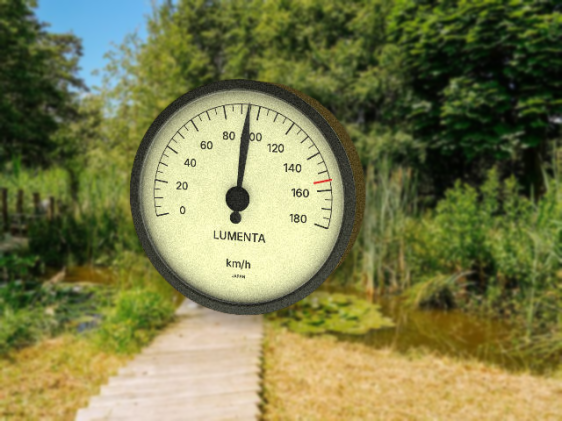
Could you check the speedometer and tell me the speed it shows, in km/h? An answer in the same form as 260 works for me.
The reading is 95
